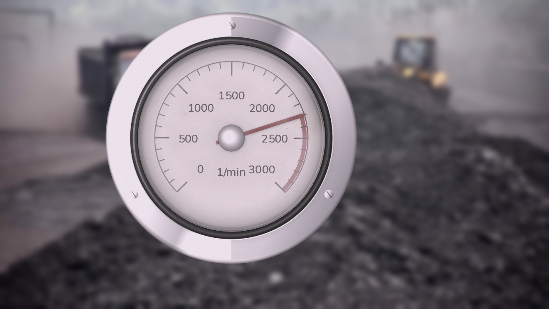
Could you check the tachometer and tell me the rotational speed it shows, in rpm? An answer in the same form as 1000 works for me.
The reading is 2300
